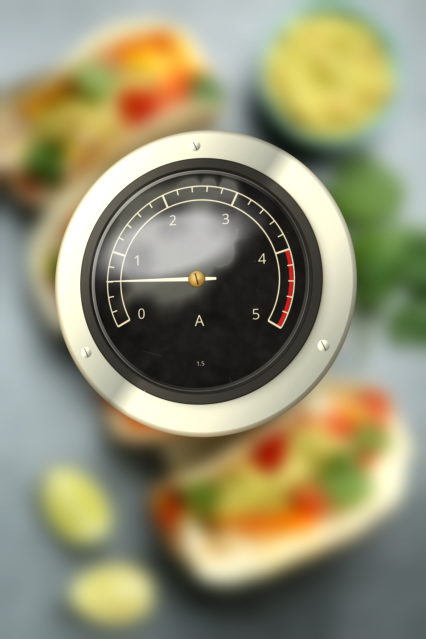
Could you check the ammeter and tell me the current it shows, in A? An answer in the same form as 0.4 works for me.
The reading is 0.6
